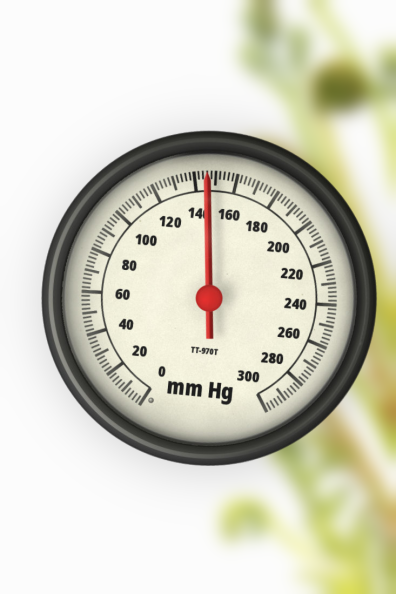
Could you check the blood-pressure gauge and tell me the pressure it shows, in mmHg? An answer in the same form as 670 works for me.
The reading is 146
